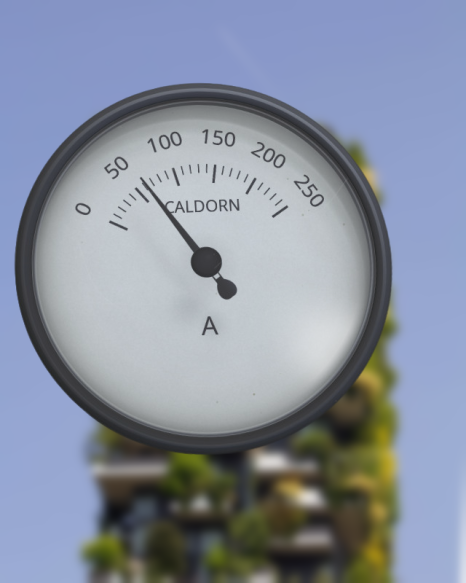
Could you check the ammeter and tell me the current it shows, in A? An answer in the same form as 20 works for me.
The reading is 60
